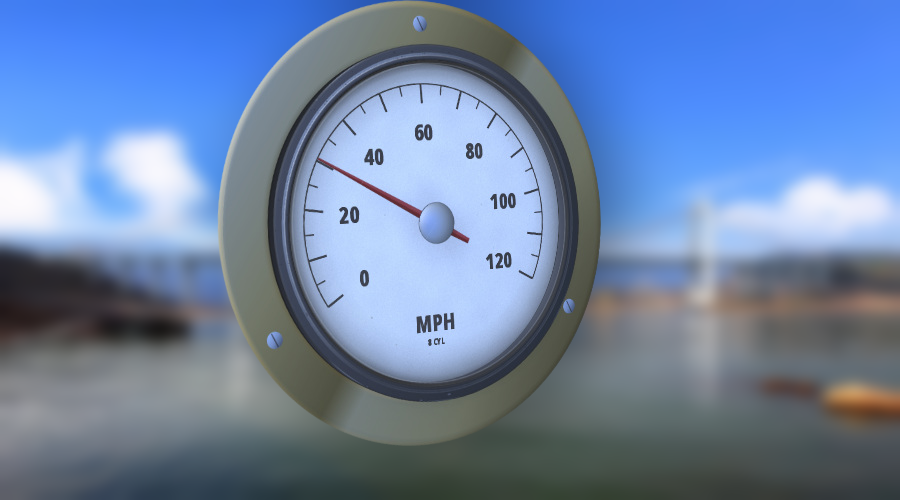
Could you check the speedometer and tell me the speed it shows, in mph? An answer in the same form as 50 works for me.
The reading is 30
